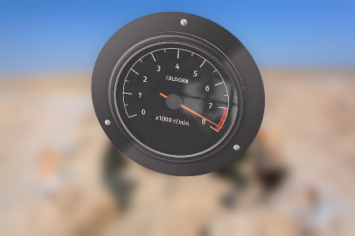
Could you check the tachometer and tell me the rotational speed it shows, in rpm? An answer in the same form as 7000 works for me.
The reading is 7750
